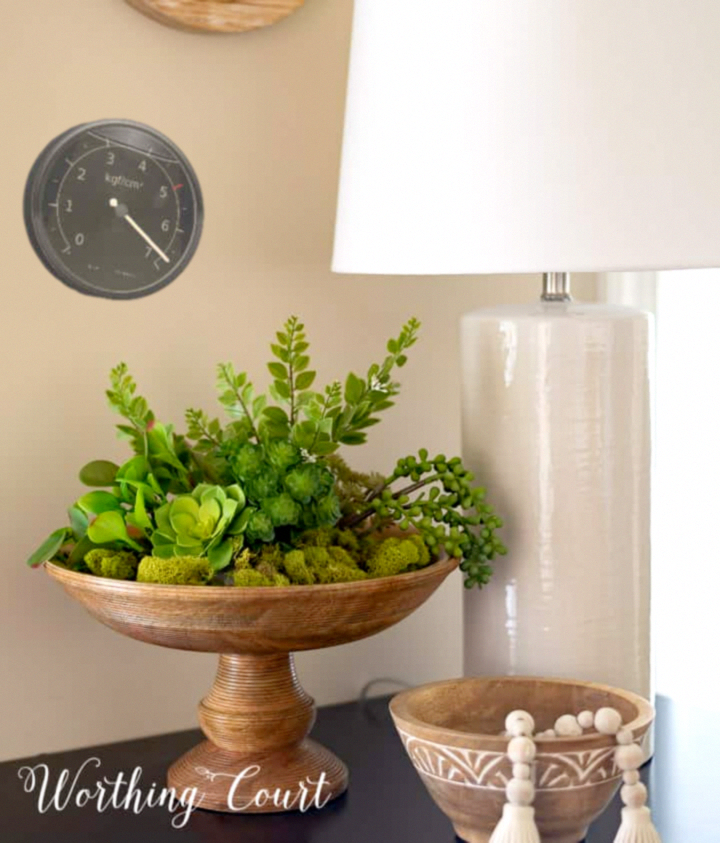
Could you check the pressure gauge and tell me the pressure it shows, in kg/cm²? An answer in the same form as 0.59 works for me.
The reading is 6.75
